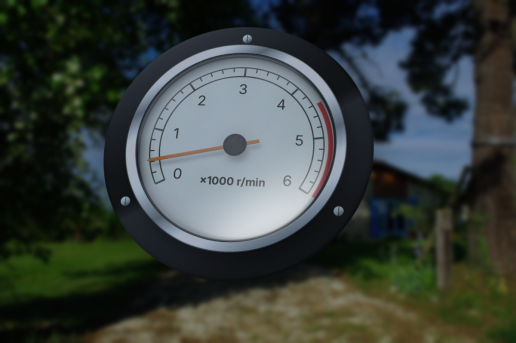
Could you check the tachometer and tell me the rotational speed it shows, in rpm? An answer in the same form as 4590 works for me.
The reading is 400
